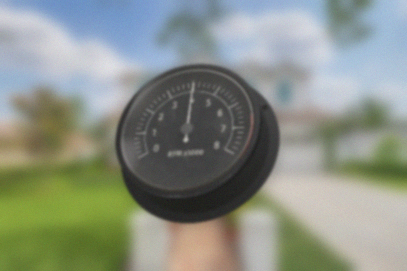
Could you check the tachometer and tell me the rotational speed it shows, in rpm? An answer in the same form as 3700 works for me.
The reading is 4000
